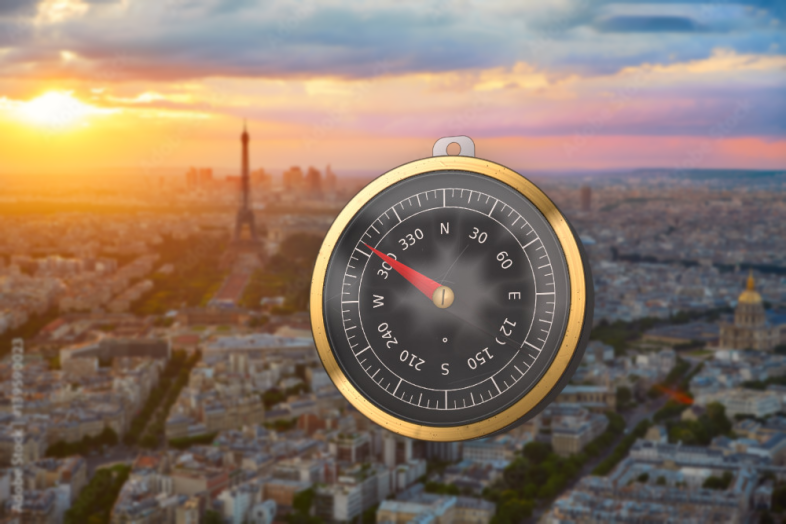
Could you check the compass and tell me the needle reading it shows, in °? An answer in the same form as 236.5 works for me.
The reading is 305
